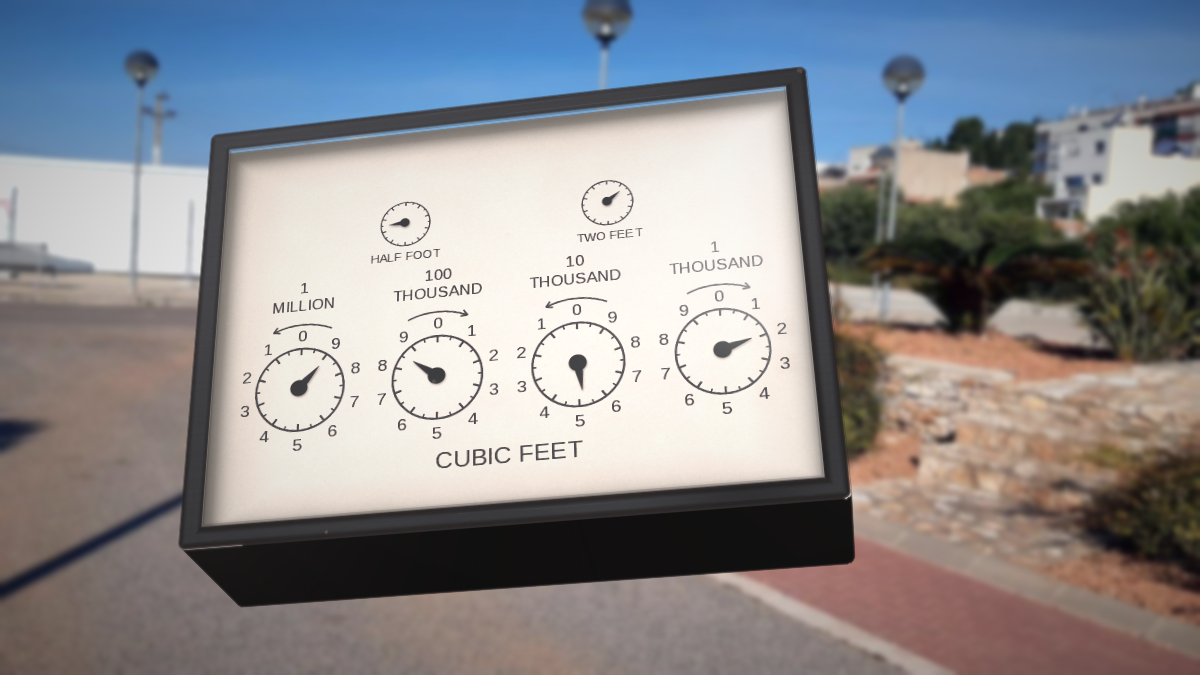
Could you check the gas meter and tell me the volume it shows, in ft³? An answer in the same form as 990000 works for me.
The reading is 885200
